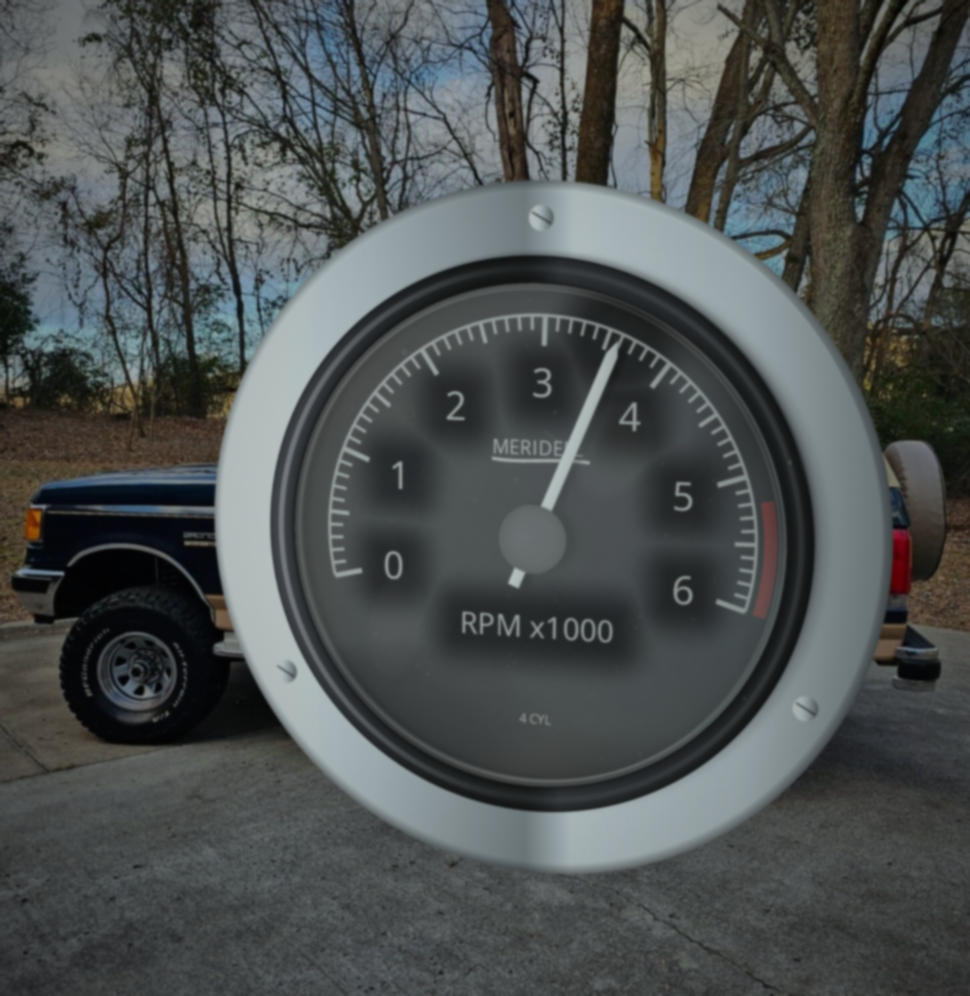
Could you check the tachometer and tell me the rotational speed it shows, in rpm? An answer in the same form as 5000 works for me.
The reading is 3600
